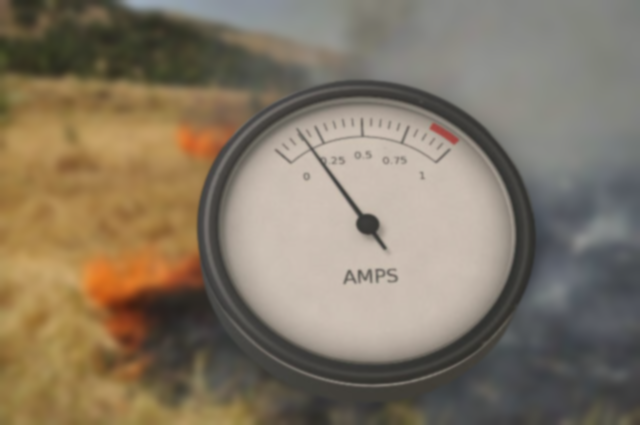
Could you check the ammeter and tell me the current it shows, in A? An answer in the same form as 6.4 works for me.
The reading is 0.15
